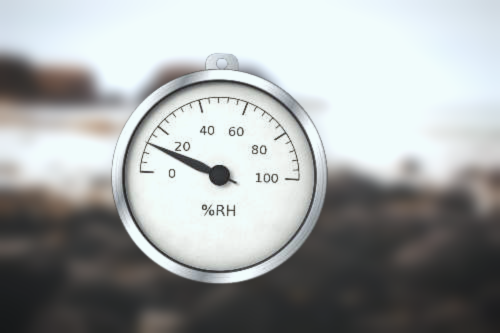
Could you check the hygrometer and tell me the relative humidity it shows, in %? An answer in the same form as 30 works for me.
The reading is 12
